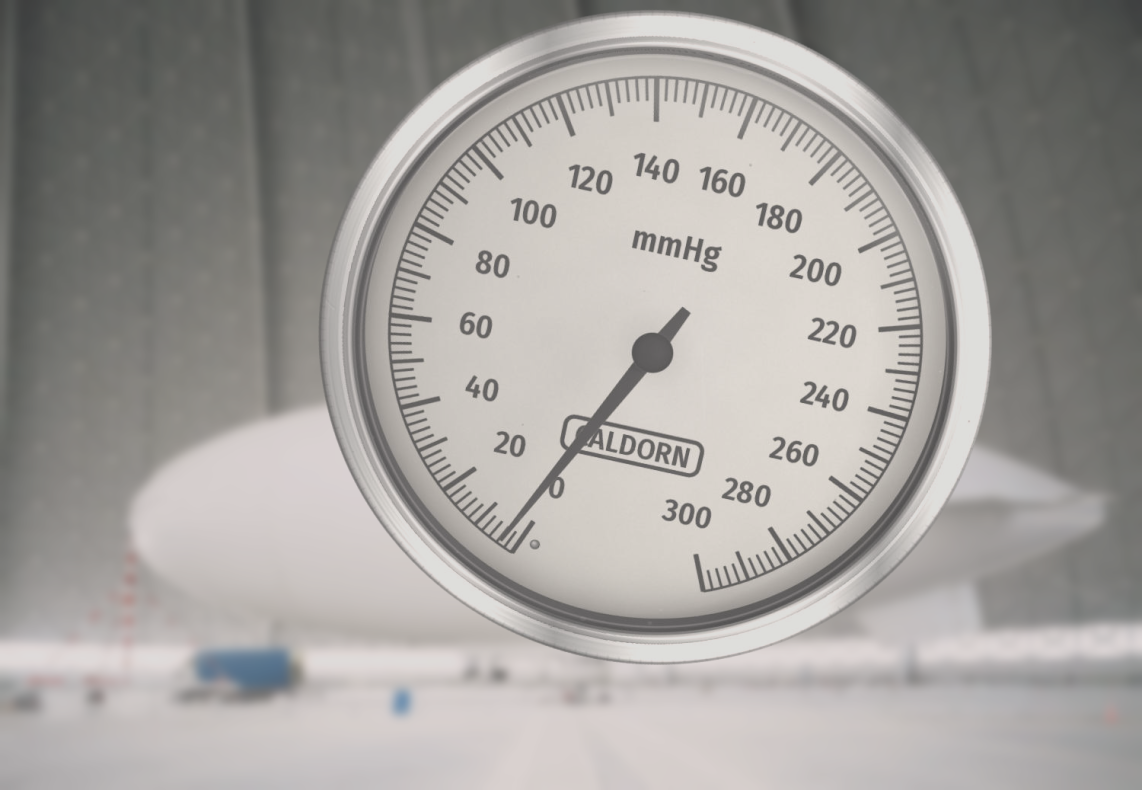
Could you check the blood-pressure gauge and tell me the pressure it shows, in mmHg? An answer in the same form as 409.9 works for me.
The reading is 4
